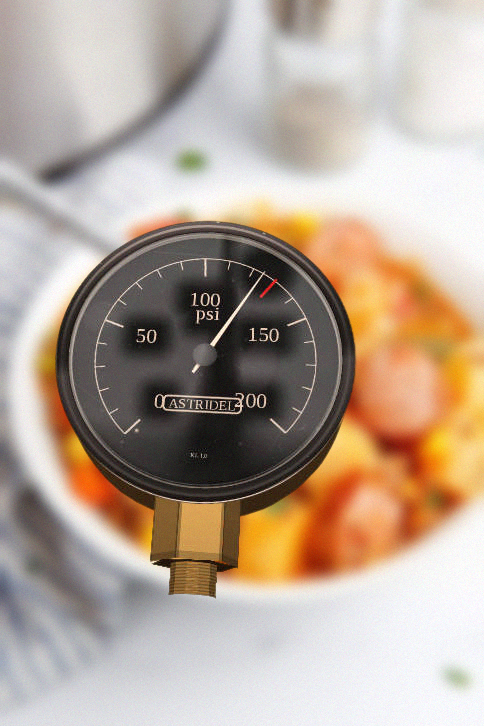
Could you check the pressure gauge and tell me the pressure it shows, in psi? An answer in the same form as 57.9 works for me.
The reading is 125
